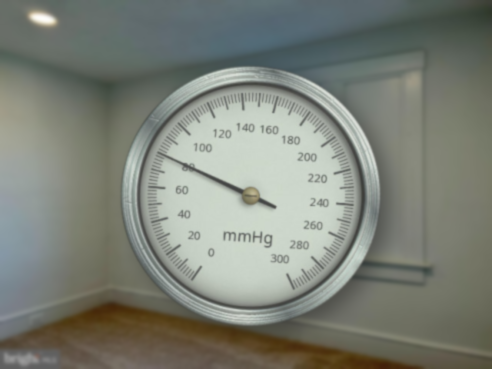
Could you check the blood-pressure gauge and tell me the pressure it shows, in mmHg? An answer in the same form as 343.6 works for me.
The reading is 80
